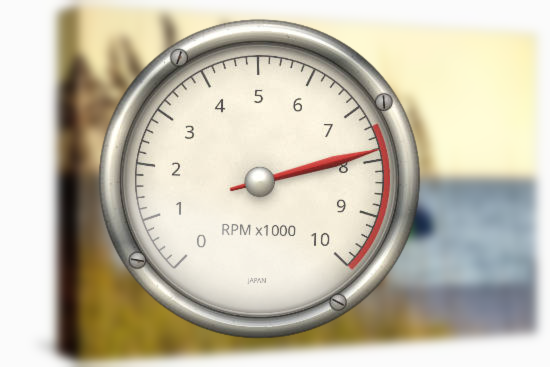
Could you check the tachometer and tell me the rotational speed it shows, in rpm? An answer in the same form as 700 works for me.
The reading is 7800
